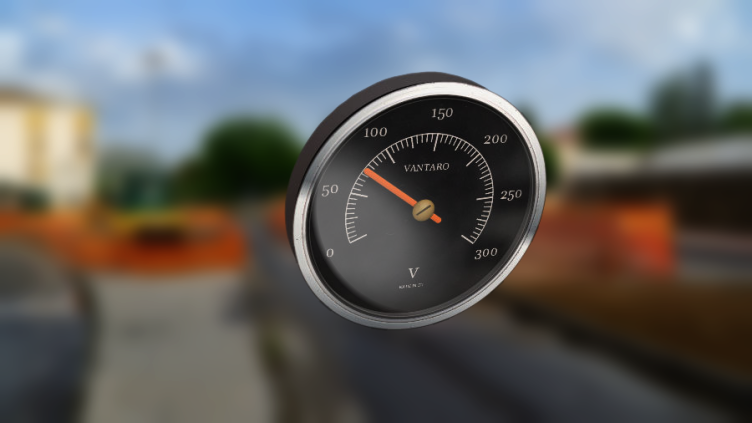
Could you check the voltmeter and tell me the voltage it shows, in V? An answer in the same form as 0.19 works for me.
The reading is 75
